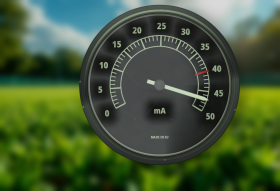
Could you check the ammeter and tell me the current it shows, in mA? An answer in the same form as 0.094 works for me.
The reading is 47
